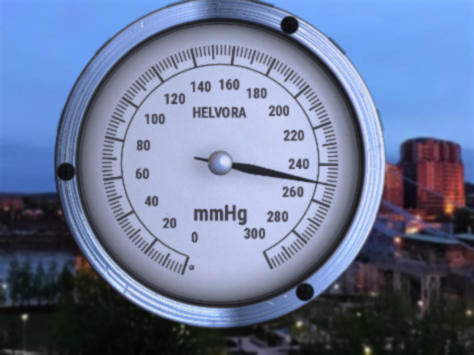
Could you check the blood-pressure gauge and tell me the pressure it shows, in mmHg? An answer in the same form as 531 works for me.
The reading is 250
